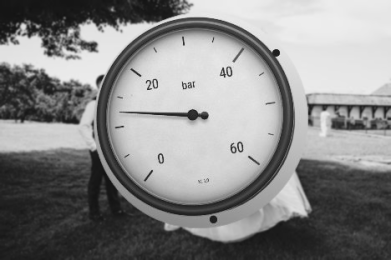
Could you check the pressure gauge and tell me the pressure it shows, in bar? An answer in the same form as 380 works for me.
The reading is 12.5
